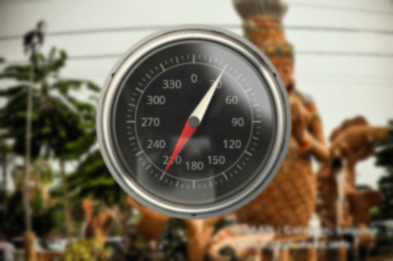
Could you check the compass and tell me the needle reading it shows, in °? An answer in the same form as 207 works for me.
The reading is 210
